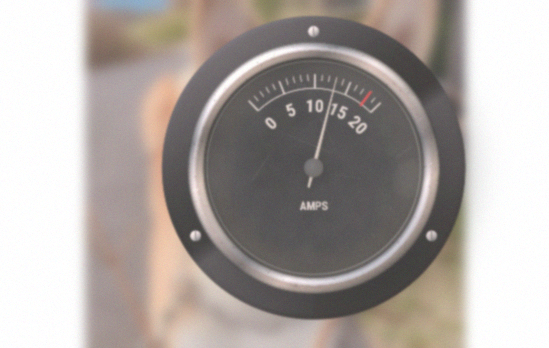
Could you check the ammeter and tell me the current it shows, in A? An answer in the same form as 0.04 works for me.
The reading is 13
